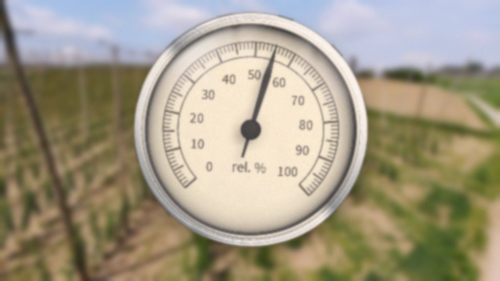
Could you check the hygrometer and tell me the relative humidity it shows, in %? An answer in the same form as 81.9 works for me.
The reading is 55
